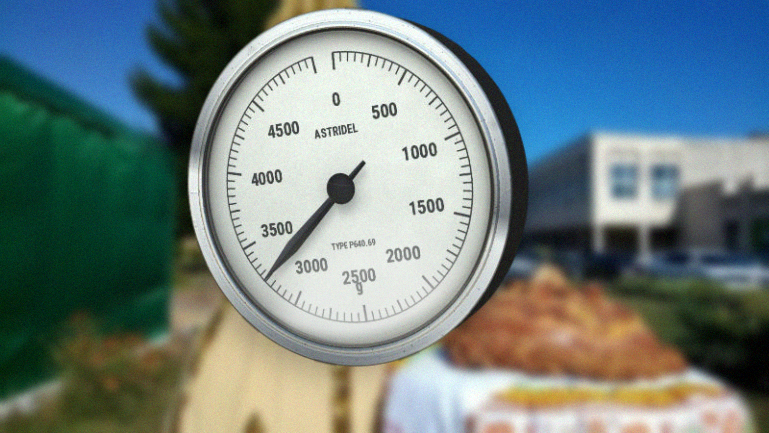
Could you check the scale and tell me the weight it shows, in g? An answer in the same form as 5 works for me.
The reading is 3250
